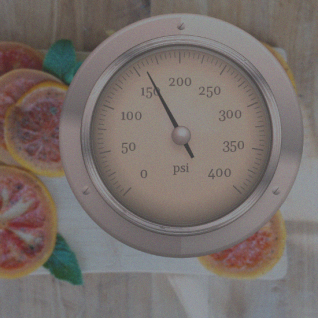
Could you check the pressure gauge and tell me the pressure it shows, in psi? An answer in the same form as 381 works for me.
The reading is 160
